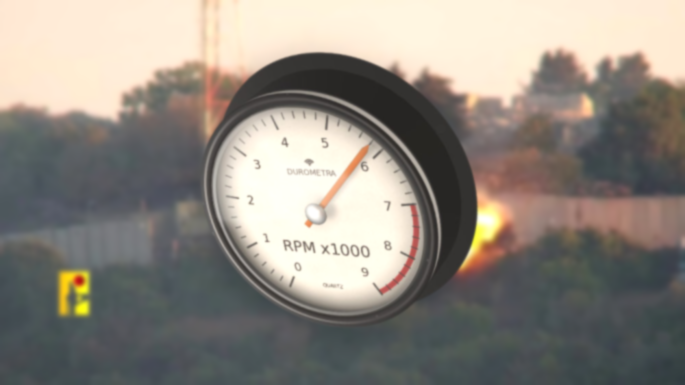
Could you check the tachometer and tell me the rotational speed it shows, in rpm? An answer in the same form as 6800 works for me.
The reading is 5800
